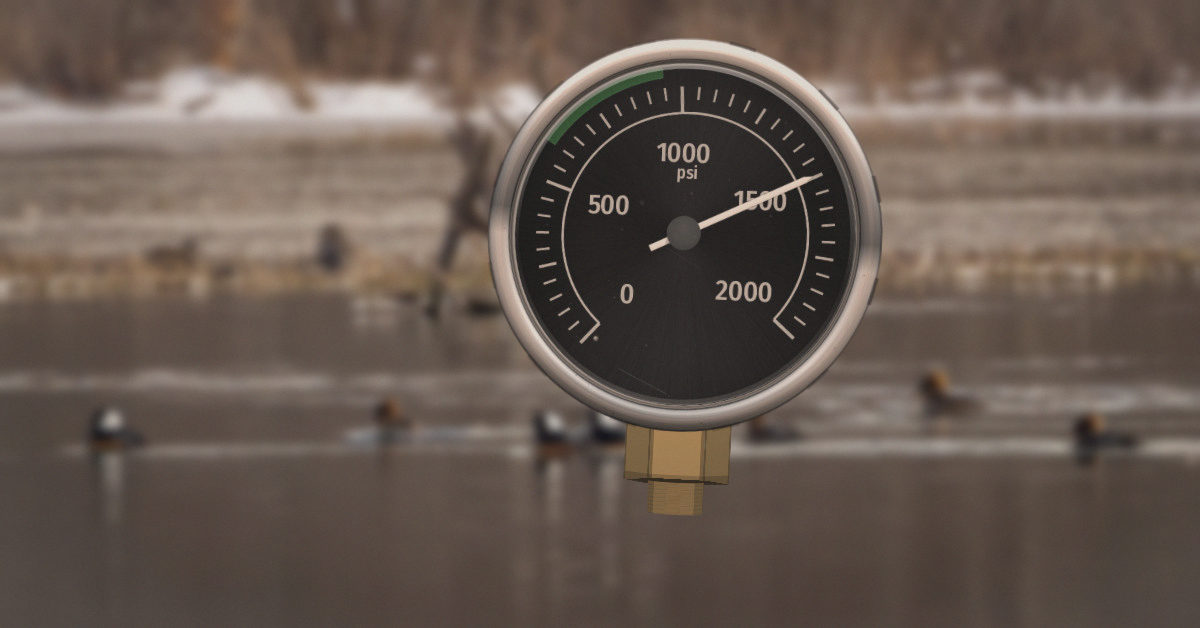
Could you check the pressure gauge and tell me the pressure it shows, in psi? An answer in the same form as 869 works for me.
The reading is 1500
